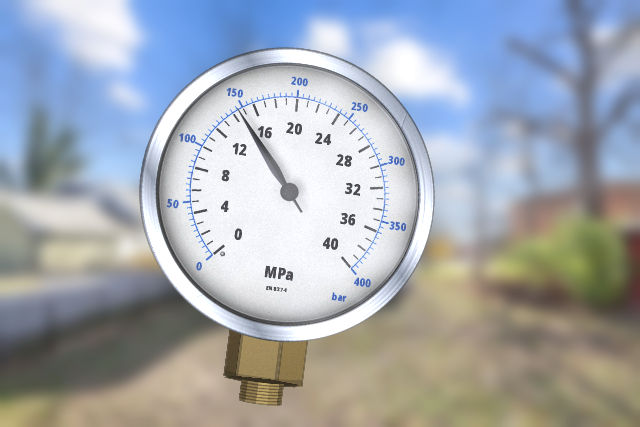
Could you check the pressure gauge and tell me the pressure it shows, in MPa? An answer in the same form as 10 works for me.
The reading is 14.5
